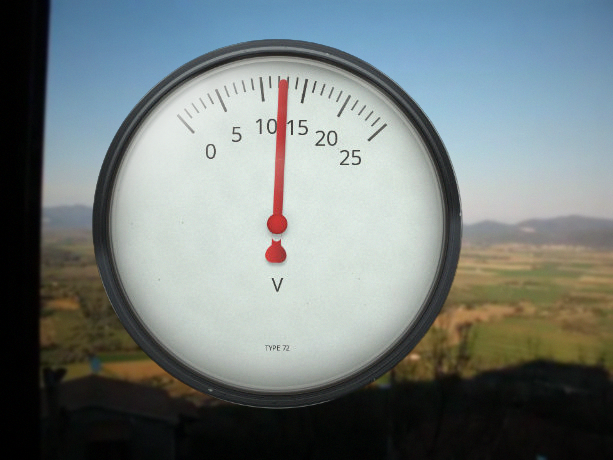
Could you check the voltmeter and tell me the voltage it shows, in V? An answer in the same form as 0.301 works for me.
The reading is 12.5
